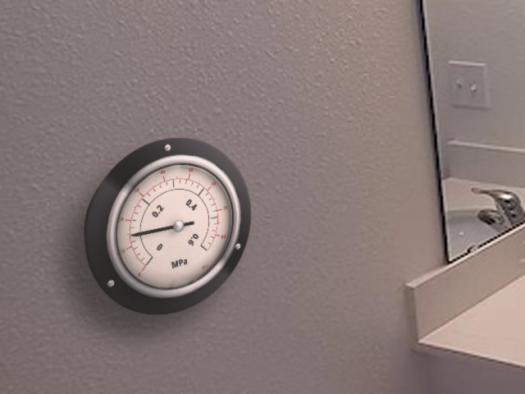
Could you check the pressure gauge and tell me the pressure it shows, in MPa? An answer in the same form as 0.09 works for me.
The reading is 0.1
